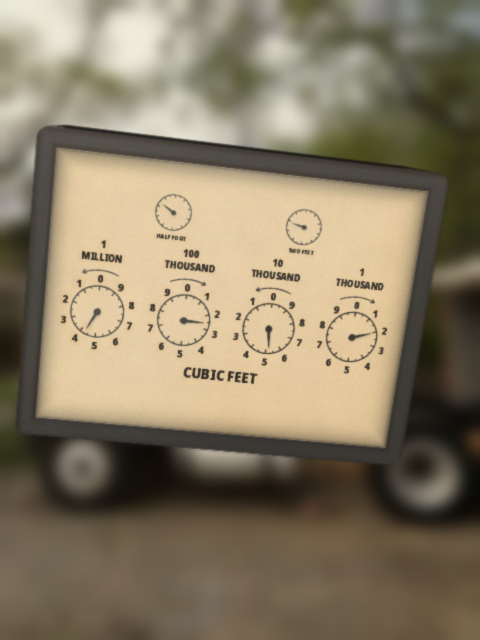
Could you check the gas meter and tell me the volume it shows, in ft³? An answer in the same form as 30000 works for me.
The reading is 425200
